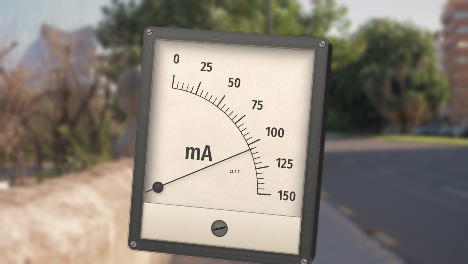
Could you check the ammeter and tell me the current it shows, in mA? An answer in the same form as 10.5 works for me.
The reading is 105
